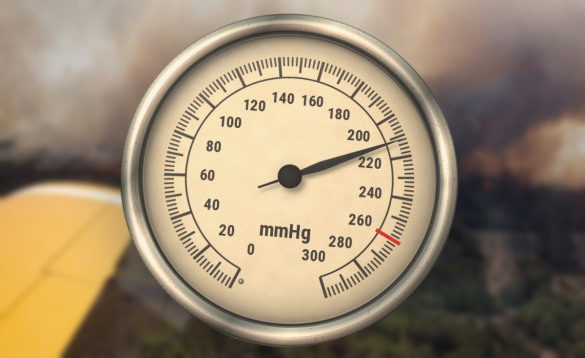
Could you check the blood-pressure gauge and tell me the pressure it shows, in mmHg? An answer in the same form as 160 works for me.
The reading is 212
